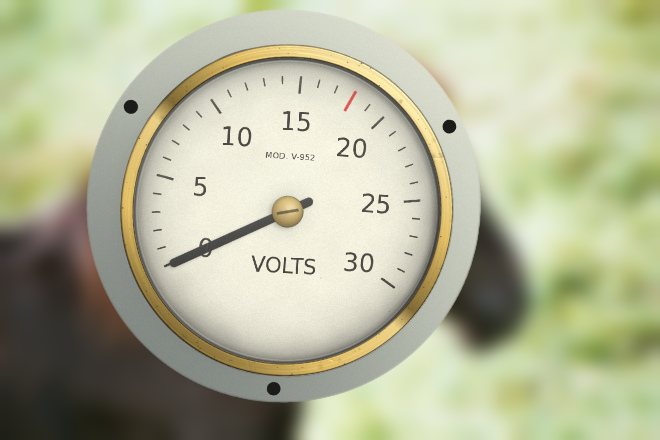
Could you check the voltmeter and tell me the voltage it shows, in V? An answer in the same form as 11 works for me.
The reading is 0
